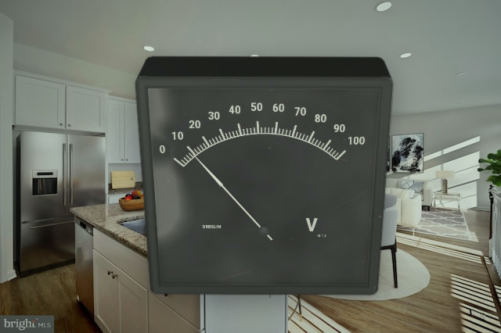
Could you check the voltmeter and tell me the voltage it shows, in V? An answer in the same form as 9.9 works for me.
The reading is 10
